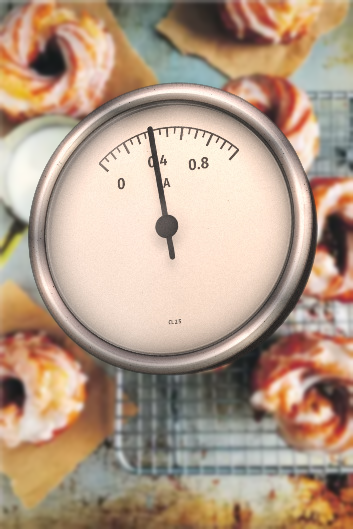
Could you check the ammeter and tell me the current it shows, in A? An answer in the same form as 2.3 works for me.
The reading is 0.4
